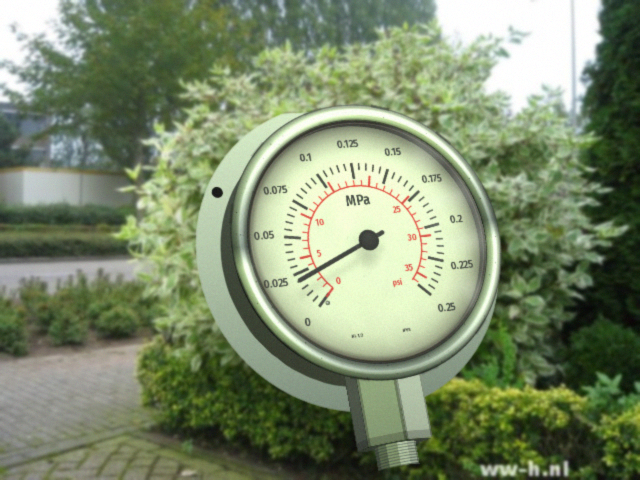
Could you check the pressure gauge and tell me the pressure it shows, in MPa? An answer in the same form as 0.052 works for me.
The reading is 0.02
